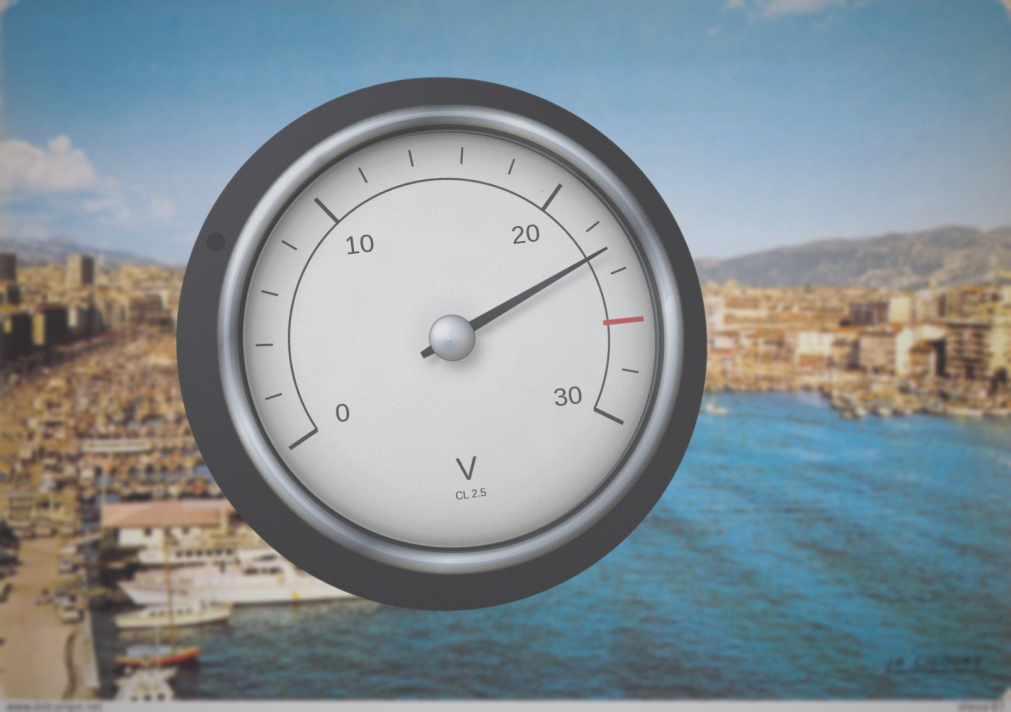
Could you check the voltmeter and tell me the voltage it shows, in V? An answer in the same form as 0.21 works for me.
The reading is 23
